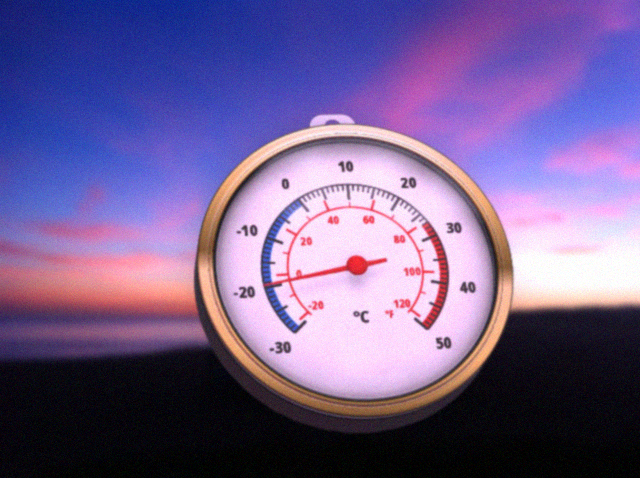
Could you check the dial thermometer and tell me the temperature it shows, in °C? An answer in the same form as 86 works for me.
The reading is -20
